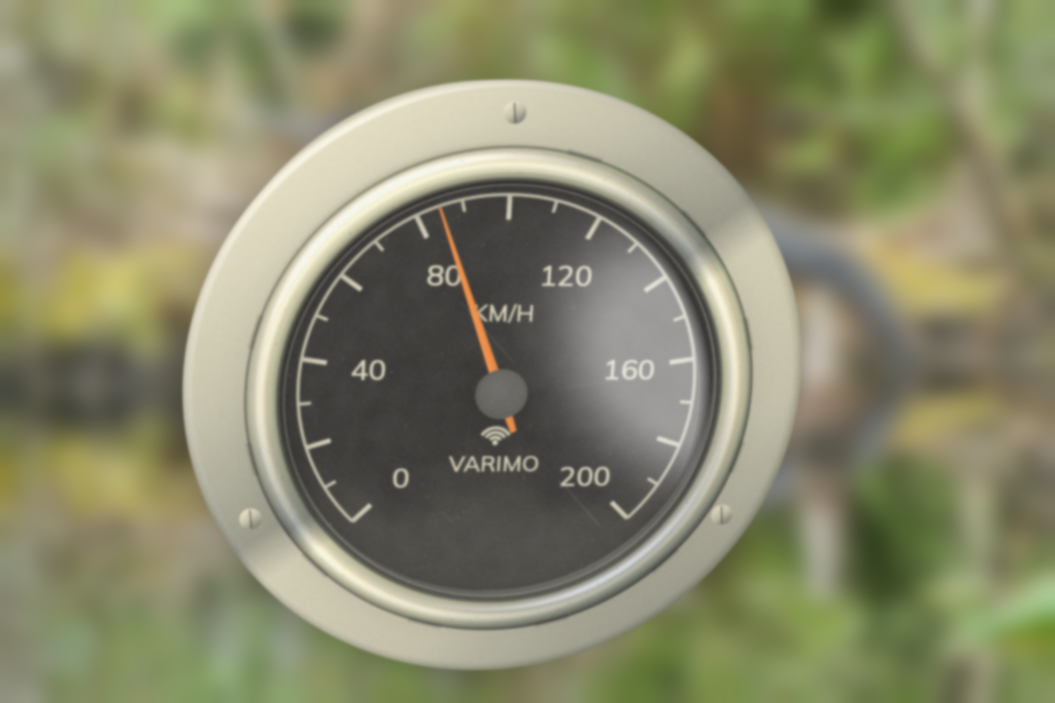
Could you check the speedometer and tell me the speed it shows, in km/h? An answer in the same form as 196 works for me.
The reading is 85
